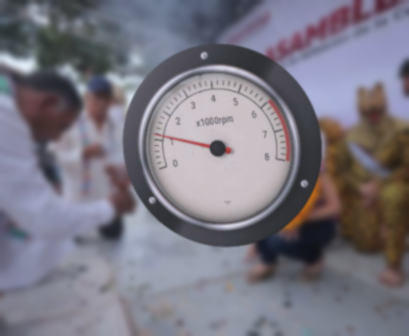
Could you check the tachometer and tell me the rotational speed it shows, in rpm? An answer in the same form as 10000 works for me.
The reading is 1200
